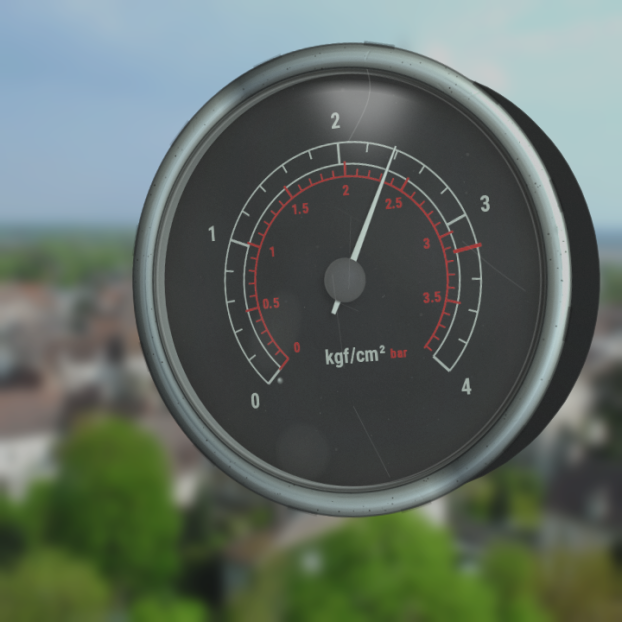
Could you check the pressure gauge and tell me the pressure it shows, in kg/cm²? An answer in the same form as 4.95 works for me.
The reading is 2.4
